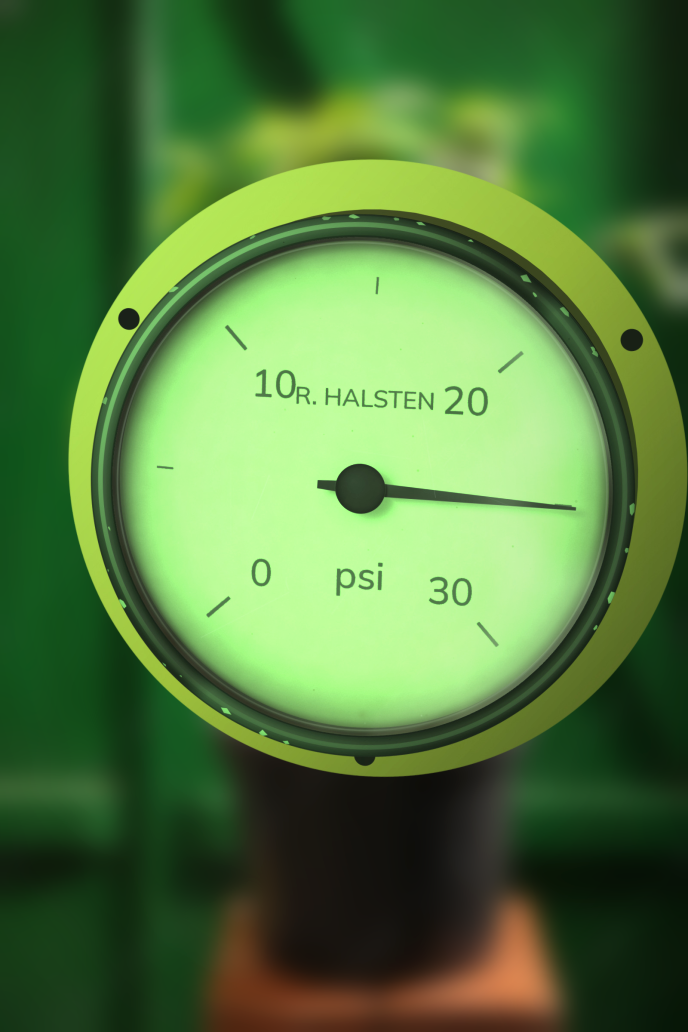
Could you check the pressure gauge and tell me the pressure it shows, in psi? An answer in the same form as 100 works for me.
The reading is 25
